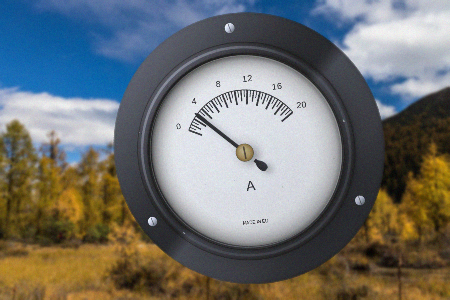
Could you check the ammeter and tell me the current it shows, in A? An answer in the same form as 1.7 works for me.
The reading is 3
